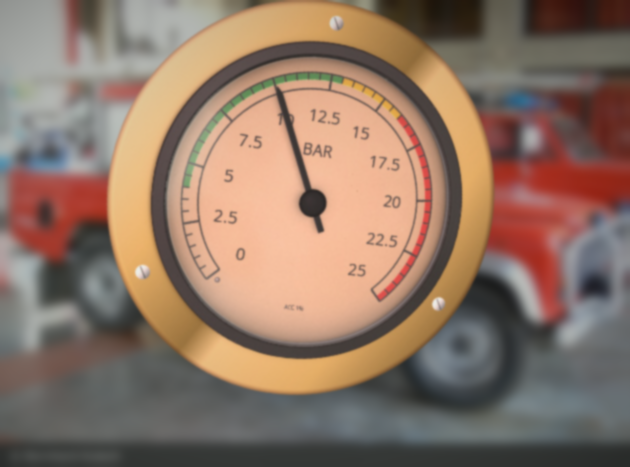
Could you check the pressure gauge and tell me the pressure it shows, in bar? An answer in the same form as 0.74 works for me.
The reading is 10
